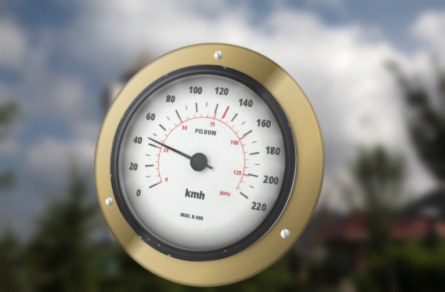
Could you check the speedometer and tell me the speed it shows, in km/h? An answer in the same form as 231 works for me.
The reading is 45
